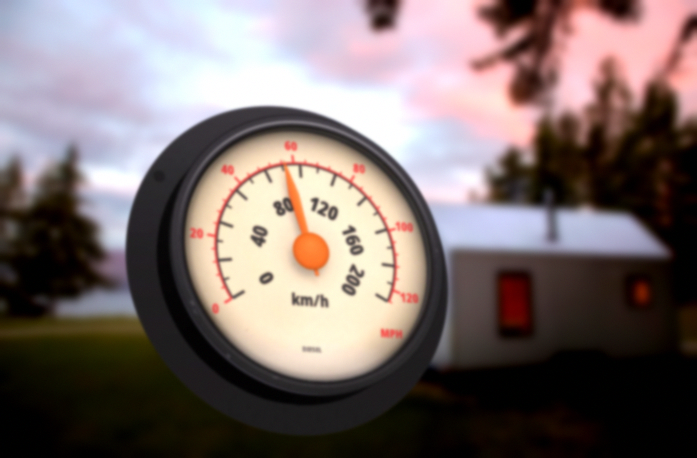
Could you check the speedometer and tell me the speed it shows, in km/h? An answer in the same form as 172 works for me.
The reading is 90
